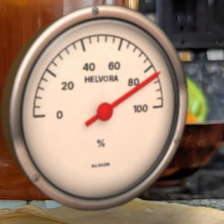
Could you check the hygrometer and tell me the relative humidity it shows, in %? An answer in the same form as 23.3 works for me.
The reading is 84
